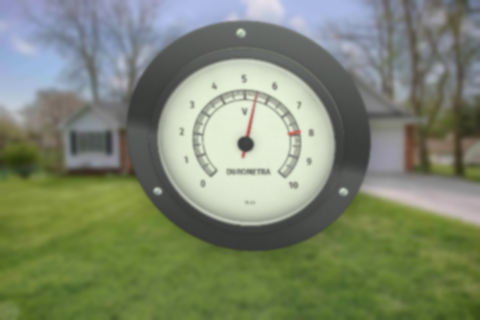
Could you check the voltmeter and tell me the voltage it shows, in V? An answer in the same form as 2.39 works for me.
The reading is 5.5
